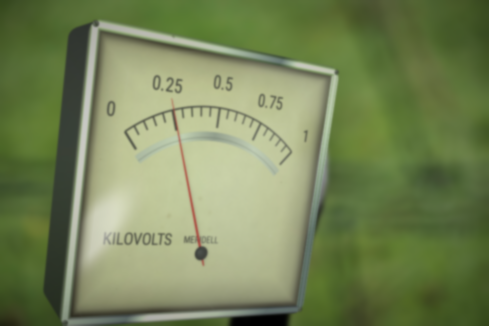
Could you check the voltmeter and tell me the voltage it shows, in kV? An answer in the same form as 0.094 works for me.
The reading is 0.25
